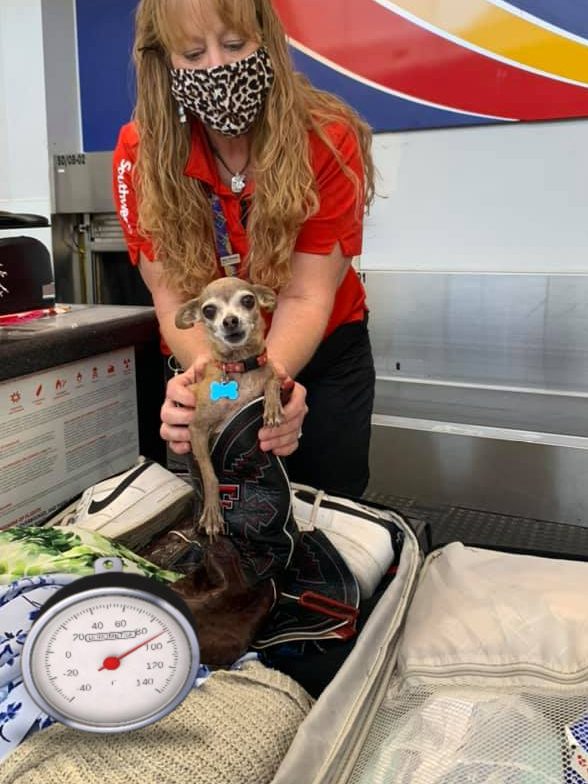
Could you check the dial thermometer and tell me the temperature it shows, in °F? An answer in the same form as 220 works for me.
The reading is 90
